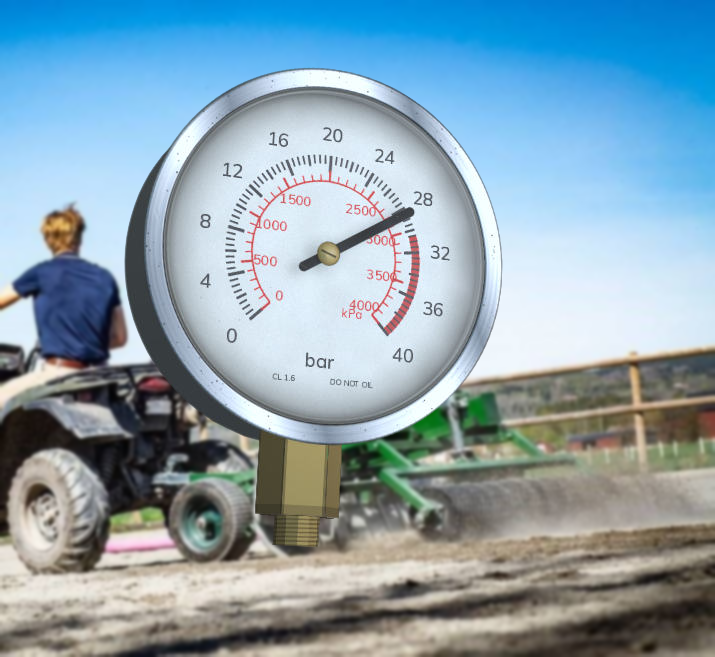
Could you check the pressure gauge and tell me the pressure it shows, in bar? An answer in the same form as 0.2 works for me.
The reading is 28.5
